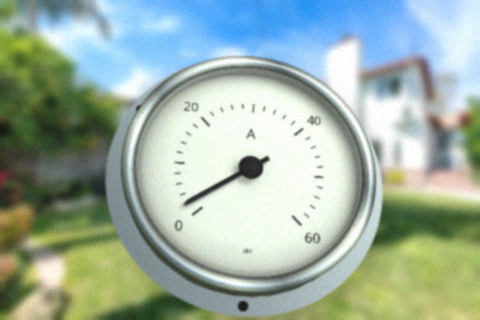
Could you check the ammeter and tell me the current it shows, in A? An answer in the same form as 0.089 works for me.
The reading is 2
